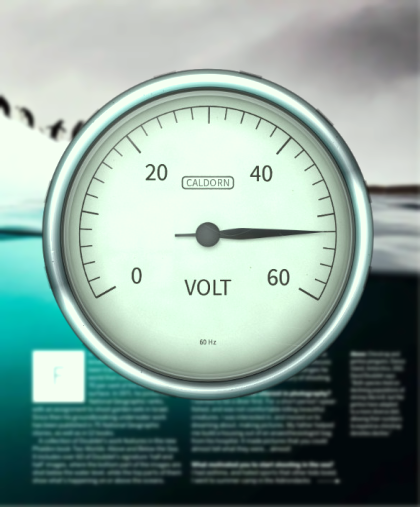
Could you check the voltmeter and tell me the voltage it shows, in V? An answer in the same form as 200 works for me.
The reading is 52
